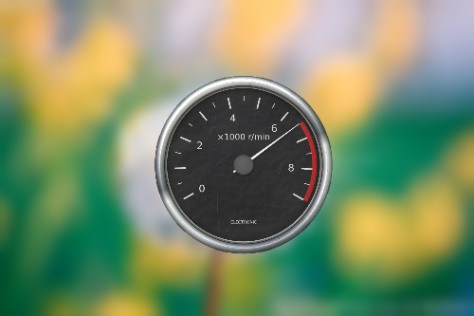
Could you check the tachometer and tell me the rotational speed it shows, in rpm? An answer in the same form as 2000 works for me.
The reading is 6500
